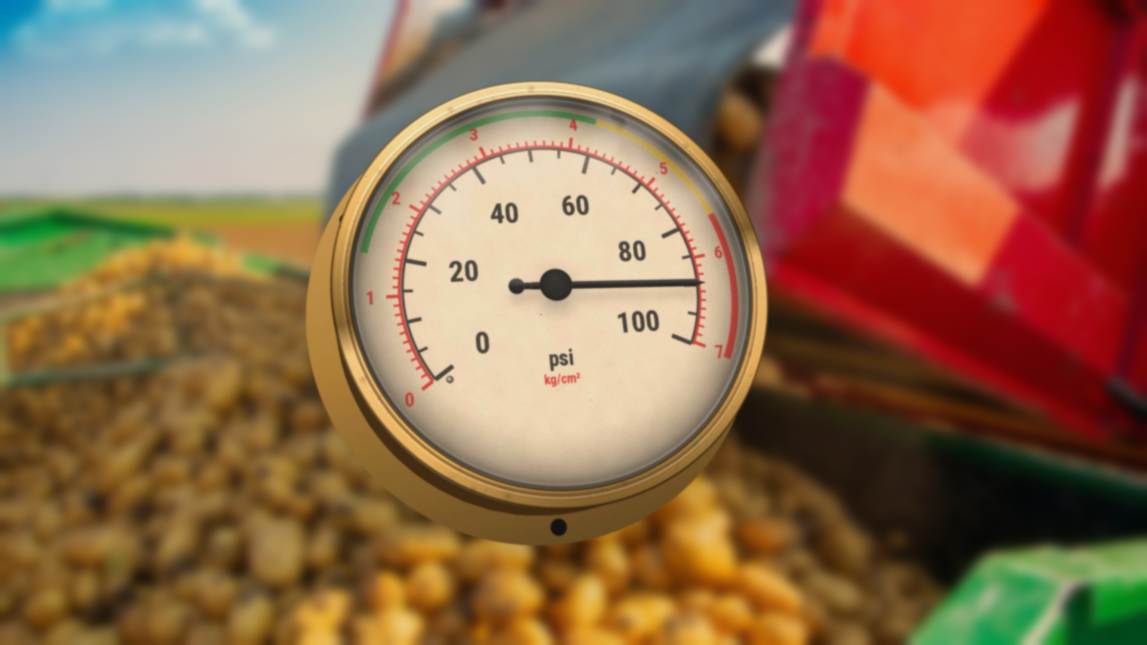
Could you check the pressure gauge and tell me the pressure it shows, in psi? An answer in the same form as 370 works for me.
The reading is 90
